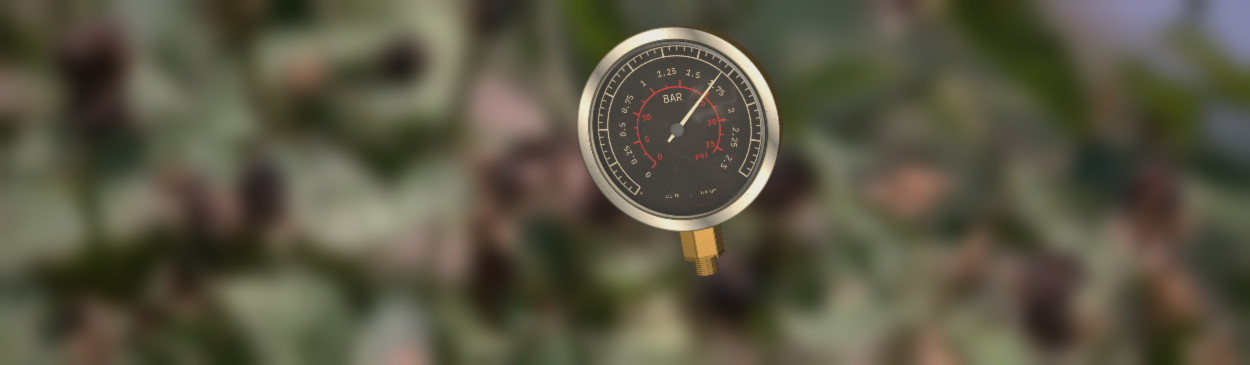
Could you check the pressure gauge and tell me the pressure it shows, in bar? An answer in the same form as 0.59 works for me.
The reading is 1.7
